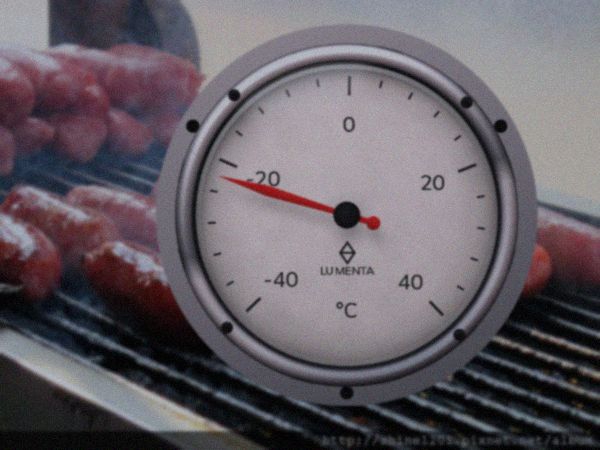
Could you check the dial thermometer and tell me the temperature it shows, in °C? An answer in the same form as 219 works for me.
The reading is -22
